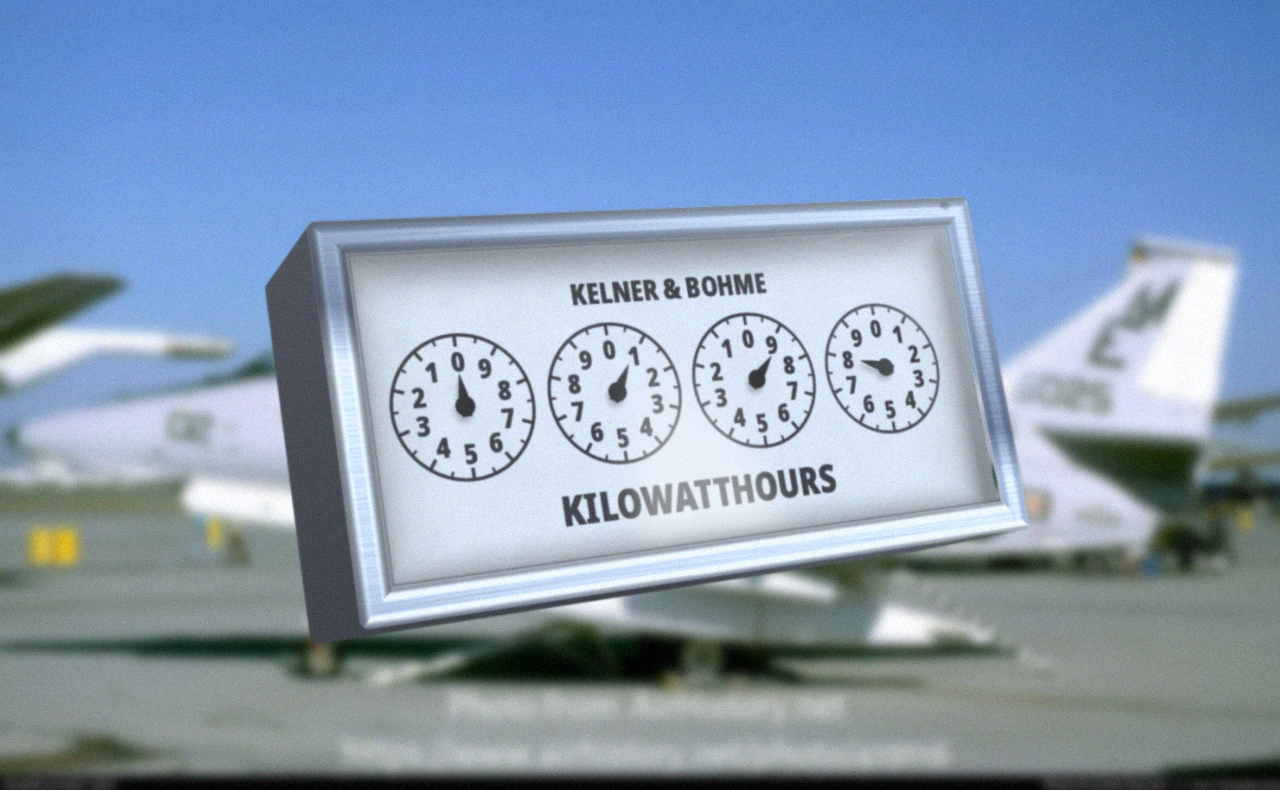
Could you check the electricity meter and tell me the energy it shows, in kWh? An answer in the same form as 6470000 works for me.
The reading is 88
